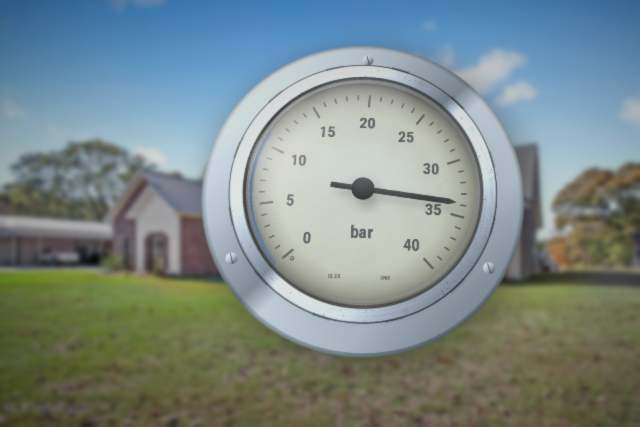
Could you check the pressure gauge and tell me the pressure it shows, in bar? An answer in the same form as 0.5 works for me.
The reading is 34
